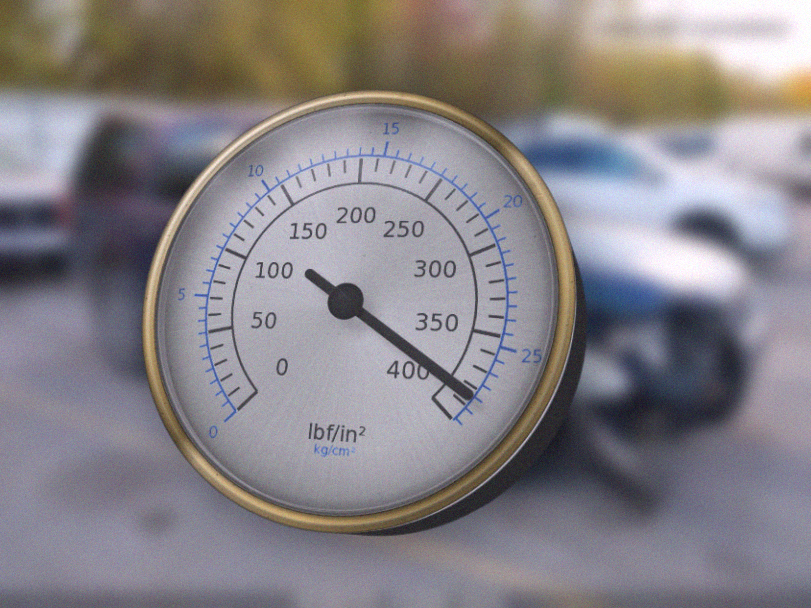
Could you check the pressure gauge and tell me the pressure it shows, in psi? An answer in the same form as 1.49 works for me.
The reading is 385
